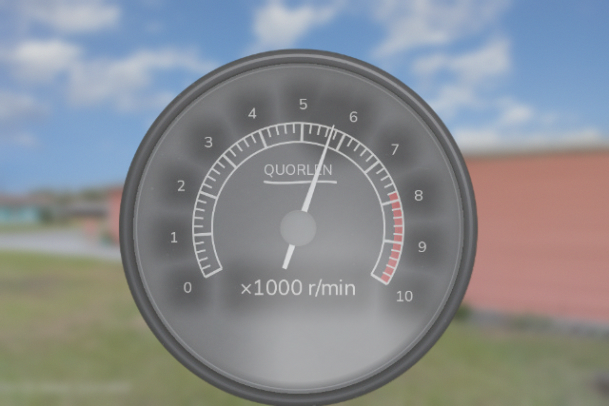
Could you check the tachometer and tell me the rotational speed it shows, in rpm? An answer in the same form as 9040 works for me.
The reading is 5700
